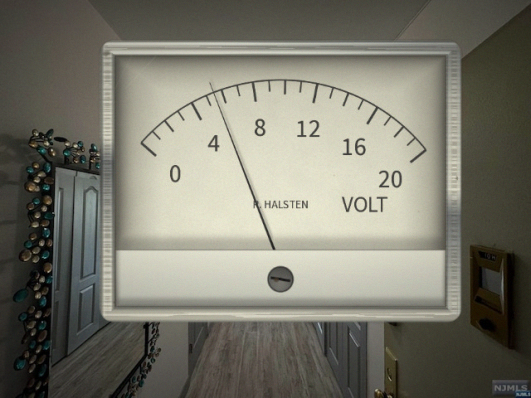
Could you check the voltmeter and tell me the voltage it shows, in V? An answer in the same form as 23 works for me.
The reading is 5.5
